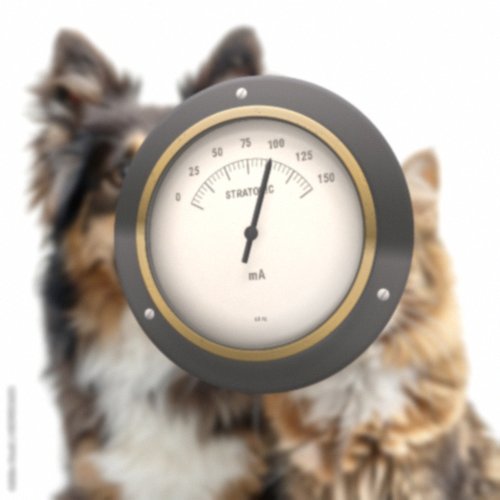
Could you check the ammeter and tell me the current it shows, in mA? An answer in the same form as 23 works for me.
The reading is 100
